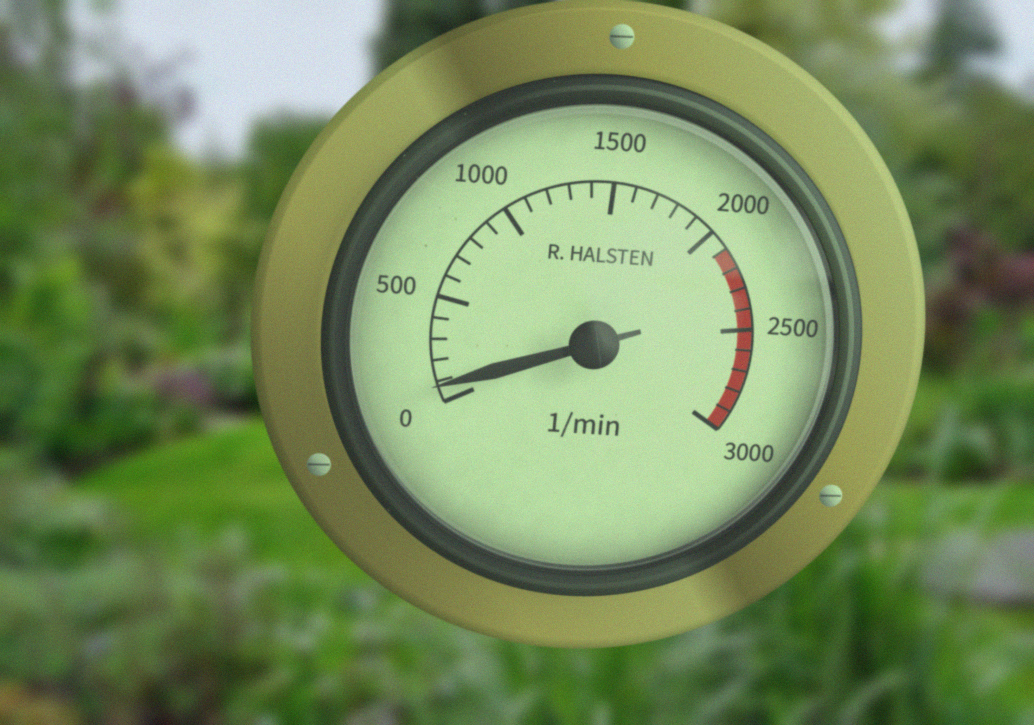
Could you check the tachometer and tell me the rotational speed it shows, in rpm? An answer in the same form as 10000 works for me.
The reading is 100
